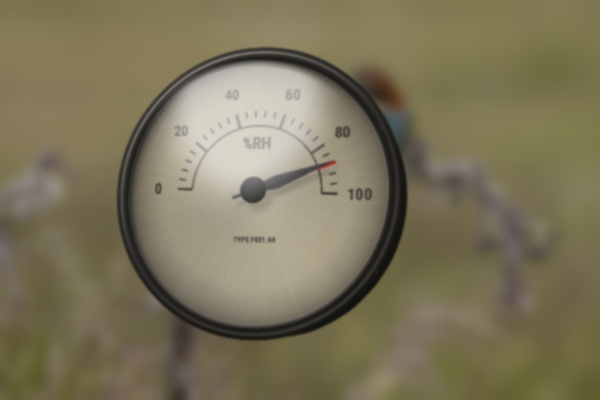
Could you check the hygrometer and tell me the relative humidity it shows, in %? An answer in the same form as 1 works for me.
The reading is 88
